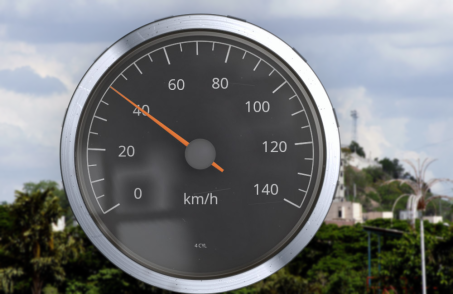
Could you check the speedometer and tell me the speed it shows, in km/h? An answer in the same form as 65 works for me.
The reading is 40
